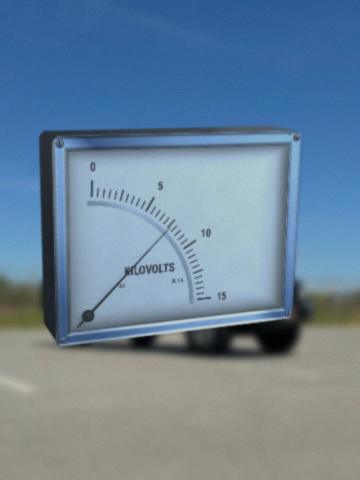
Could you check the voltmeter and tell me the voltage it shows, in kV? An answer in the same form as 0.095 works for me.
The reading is 7.5
